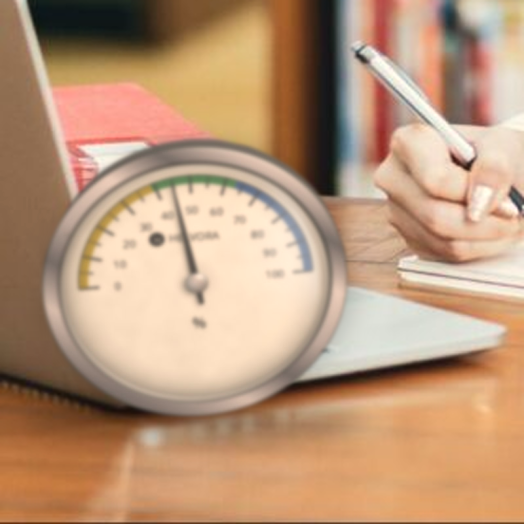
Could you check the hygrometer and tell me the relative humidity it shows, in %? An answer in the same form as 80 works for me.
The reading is 45
